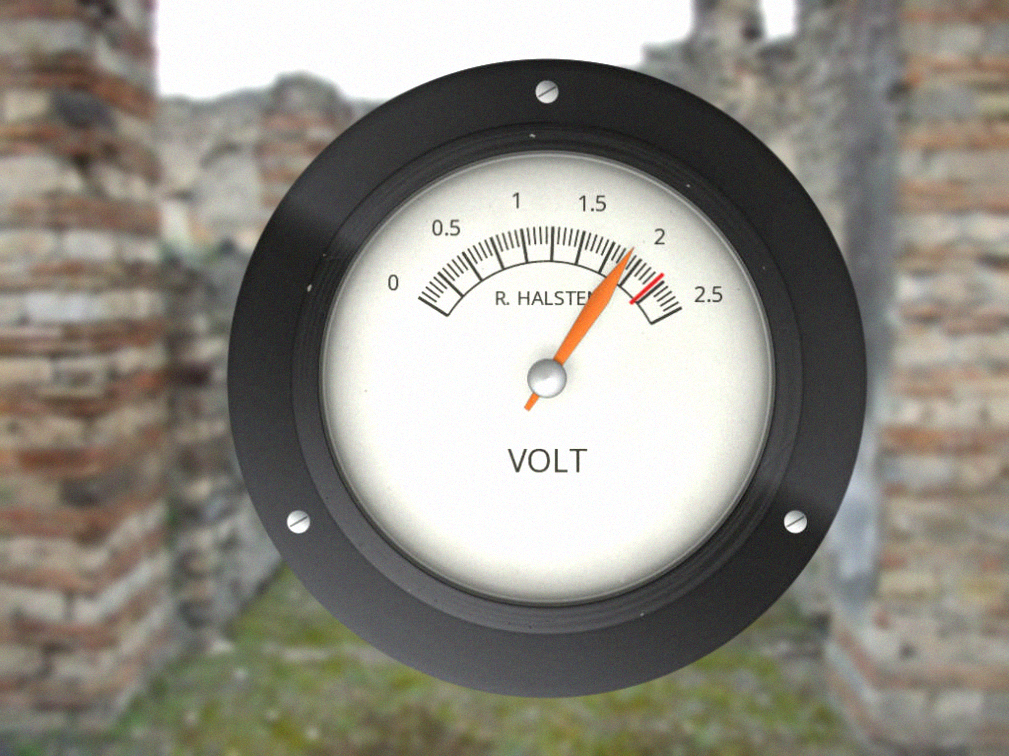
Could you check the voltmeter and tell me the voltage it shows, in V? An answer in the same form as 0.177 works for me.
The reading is 1.9
